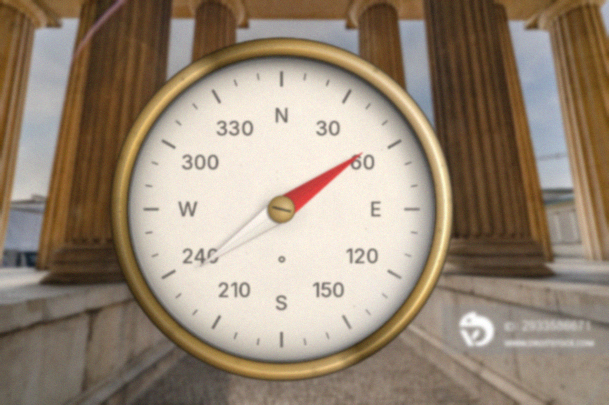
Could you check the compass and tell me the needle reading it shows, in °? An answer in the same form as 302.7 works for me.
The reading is 55
